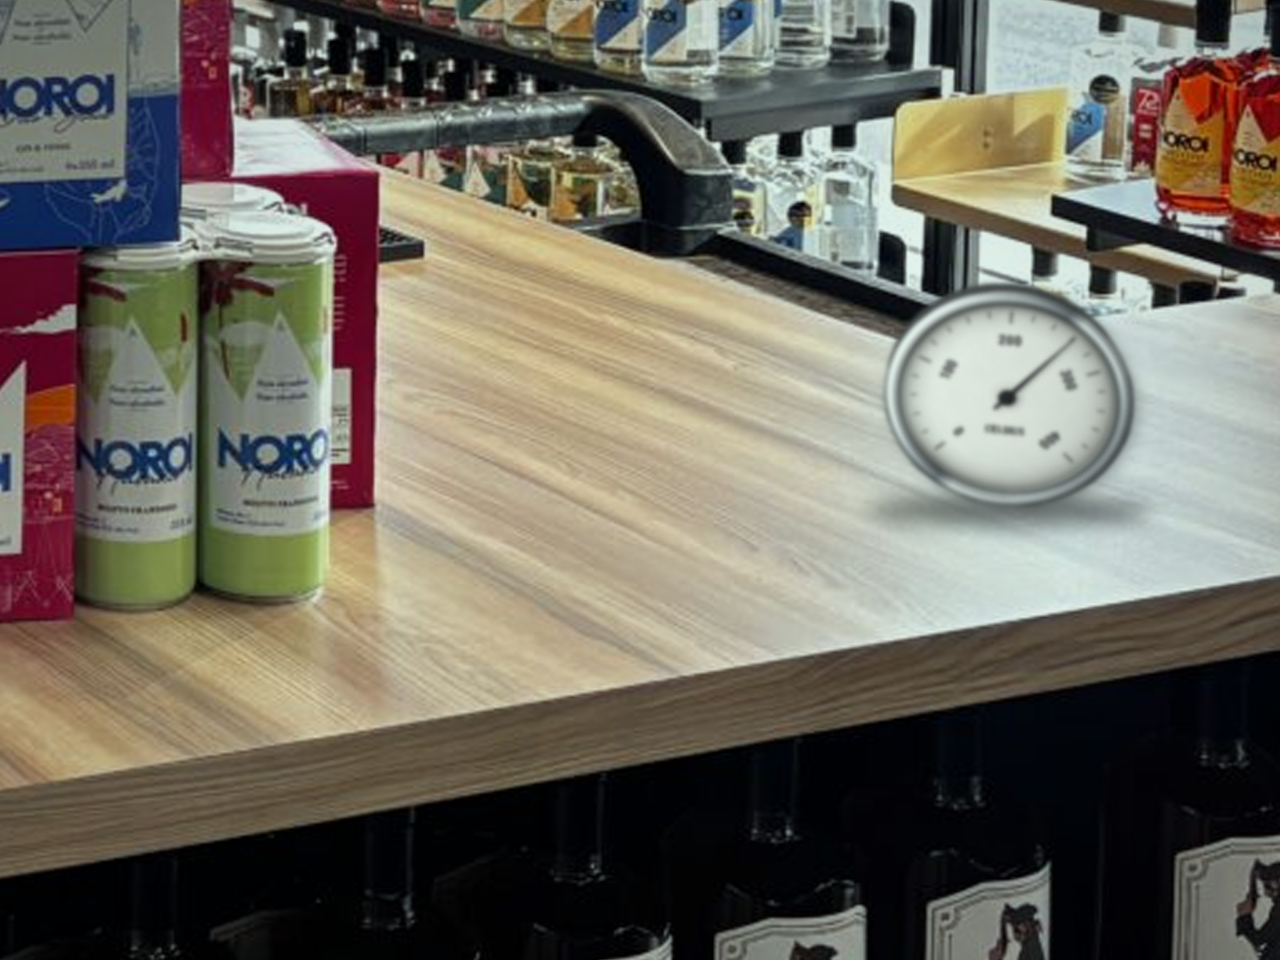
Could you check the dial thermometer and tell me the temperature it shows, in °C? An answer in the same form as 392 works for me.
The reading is 260
